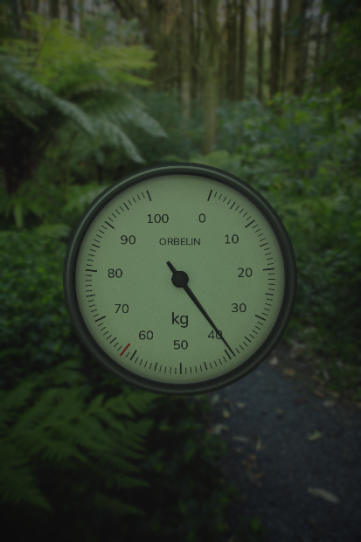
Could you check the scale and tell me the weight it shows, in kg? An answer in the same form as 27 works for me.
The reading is 39
